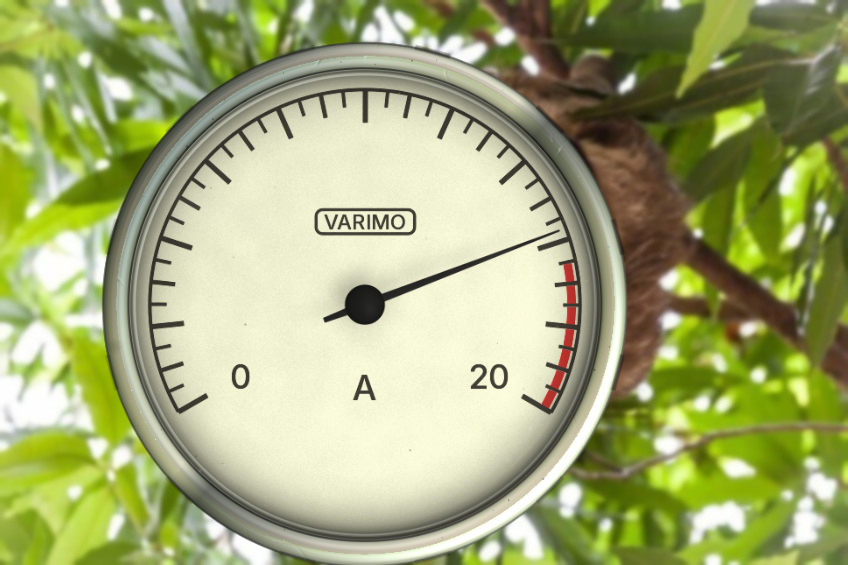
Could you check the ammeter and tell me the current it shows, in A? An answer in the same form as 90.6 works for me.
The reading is 15.75
